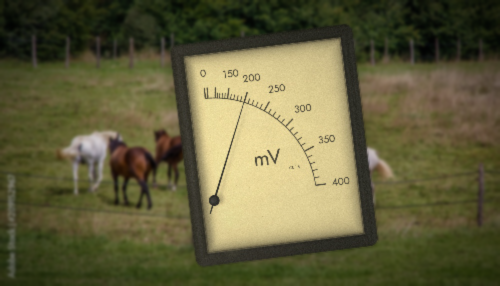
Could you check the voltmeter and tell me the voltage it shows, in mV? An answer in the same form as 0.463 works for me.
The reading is 200
